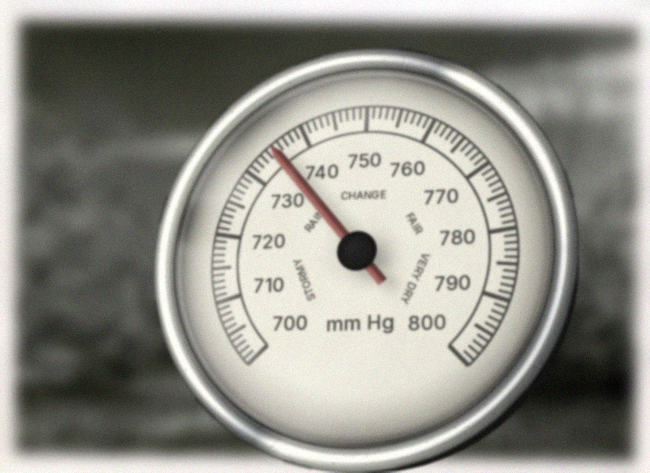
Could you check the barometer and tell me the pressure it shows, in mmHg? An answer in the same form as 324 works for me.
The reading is 735
